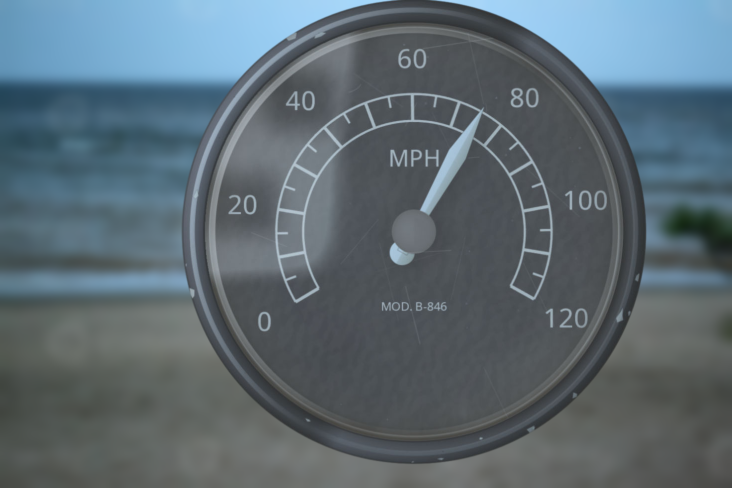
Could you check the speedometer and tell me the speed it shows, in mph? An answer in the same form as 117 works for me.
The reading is 75
